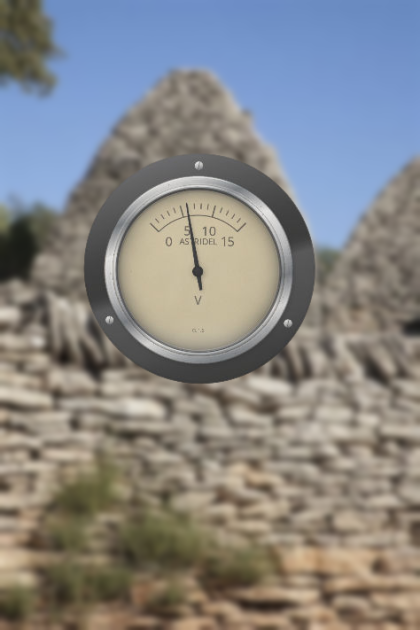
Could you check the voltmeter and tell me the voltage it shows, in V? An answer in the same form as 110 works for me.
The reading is 6
